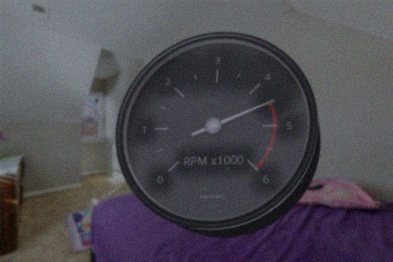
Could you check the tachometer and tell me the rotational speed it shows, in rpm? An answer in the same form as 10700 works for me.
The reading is 4500
